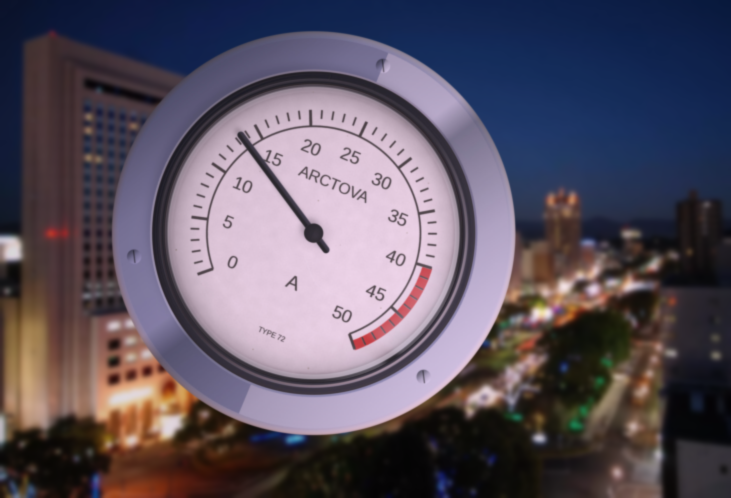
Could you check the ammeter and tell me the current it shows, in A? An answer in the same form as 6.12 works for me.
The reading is 13.5
